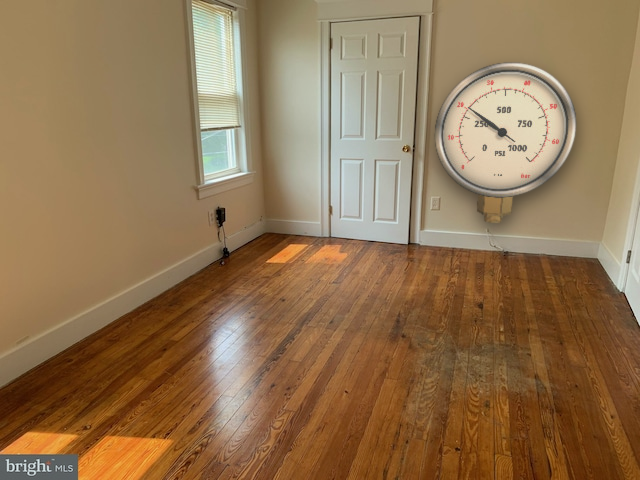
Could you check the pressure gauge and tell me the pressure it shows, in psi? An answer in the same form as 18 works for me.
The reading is 300
